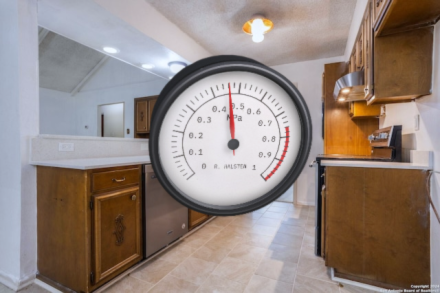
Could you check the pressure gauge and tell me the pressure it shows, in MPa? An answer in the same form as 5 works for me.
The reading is 0.46
